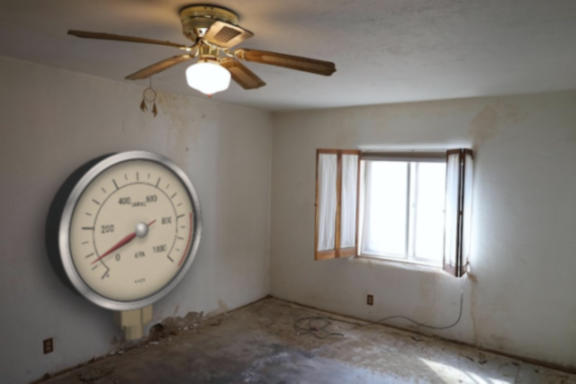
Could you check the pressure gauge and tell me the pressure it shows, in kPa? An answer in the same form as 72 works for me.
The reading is 75
